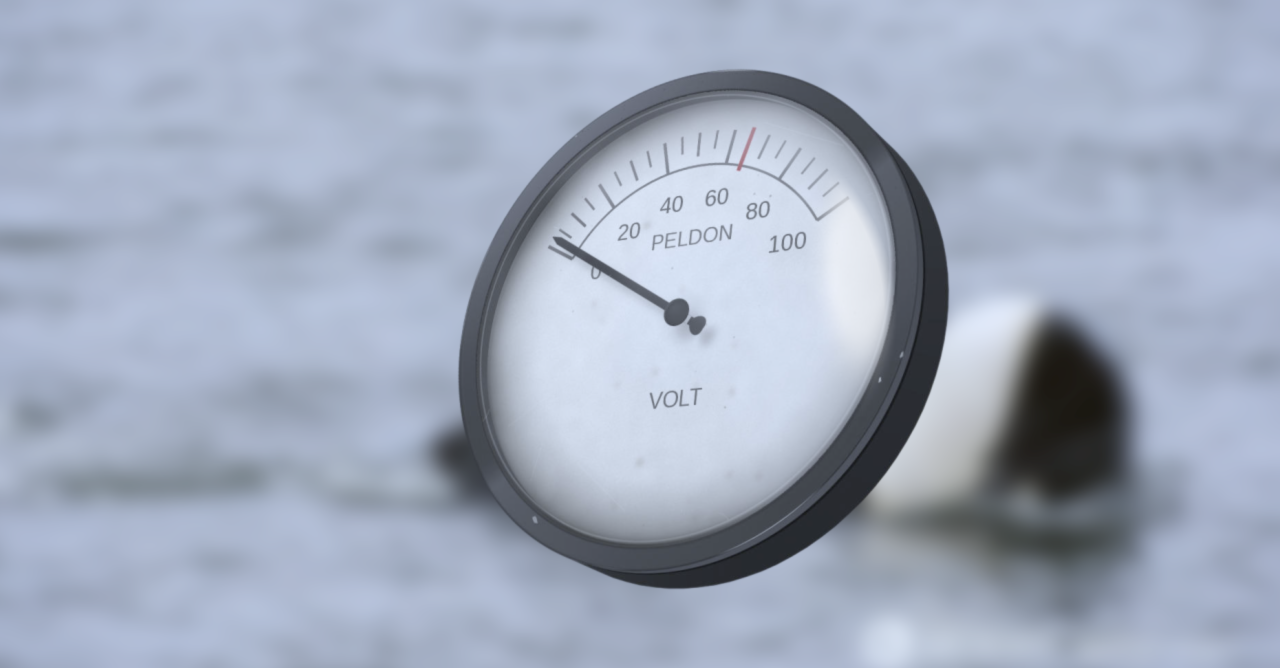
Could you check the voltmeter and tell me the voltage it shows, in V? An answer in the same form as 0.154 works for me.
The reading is 2.5
